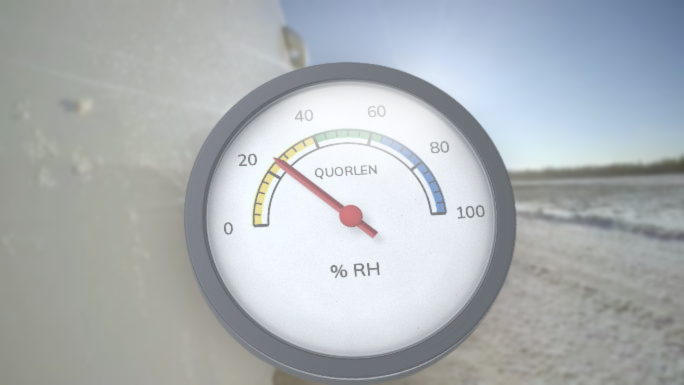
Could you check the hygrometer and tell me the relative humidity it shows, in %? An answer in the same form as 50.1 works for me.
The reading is 24
